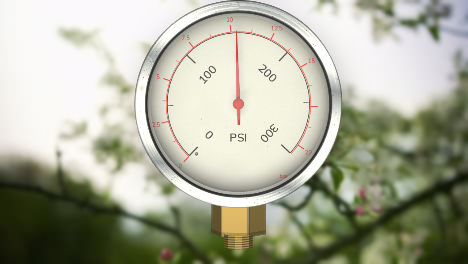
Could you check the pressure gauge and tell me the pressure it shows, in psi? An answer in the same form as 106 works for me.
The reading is 150
